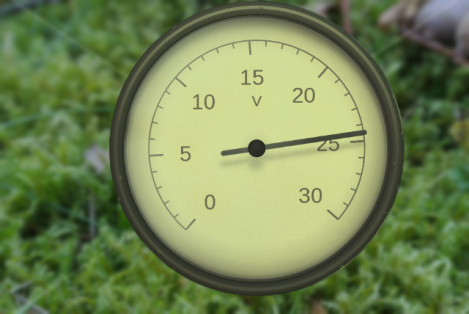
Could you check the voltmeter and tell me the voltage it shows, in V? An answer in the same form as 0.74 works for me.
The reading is 24.5
